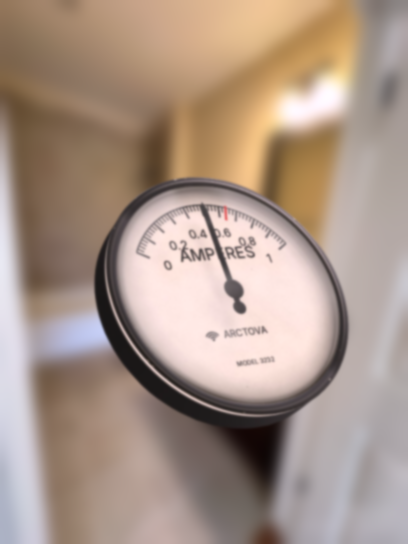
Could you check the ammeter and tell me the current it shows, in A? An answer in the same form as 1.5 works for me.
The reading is 0.5
